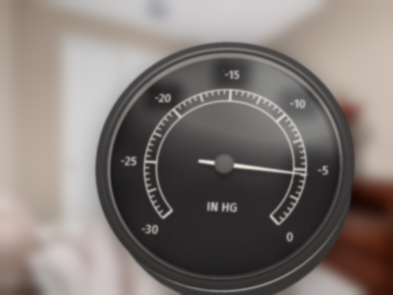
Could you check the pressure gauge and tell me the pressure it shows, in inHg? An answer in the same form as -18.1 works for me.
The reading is -4.5
